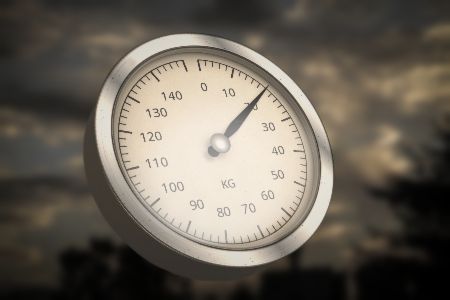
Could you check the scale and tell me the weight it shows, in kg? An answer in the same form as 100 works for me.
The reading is 20
